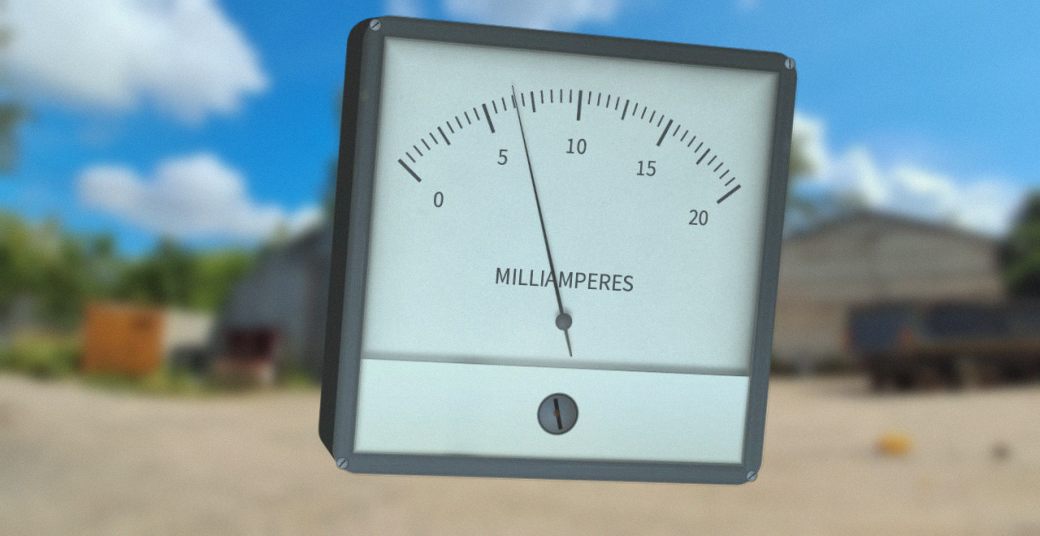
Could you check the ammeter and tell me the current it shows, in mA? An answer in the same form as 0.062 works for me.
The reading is 6.5
